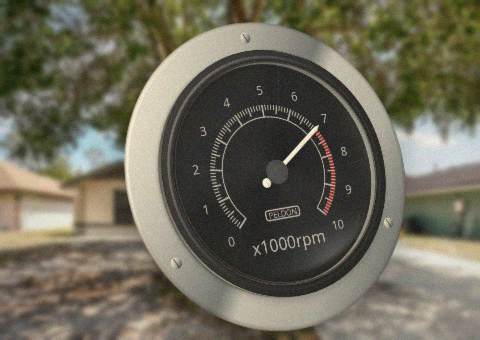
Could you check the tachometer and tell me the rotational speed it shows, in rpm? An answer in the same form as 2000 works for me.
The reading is 7000
